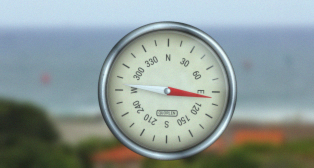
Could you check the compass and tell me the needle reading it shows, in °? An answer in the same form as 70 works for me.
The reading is 97.5
